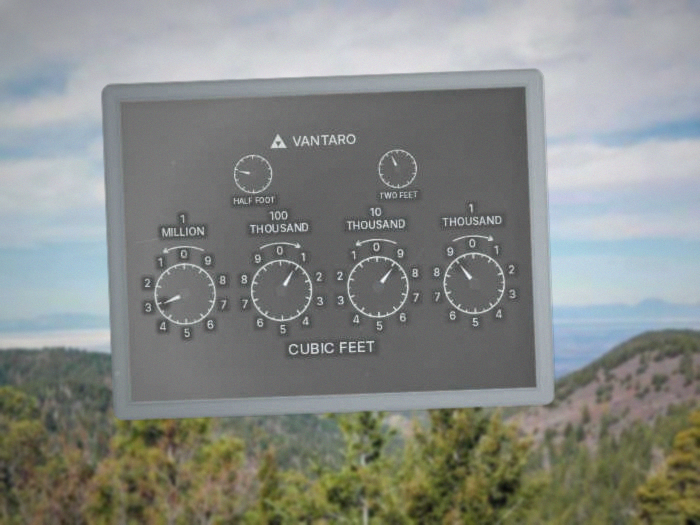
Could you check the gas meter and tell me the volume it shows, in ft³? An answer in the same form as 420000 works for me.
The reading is 308900
